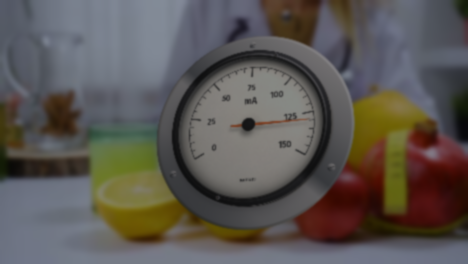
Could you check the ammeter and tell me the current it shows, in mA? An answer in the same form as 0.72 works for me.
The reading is 130
